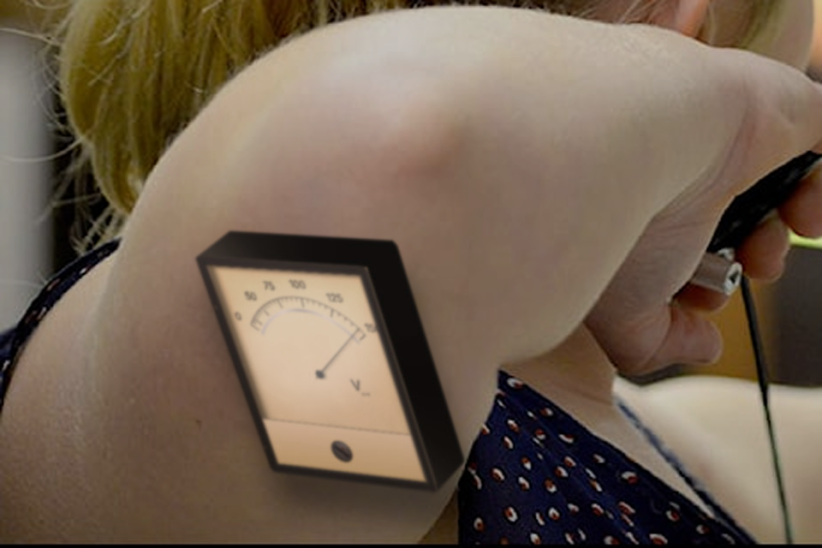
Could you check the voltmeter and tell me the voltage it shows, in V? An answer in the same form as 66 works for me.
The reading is 145
